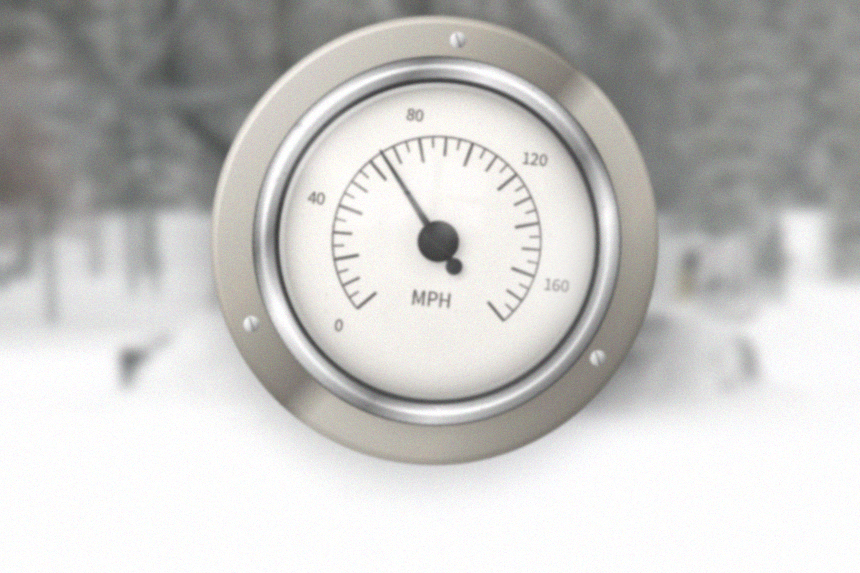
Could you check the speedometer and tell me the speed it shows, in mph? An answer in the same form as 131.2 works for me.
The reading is 65
